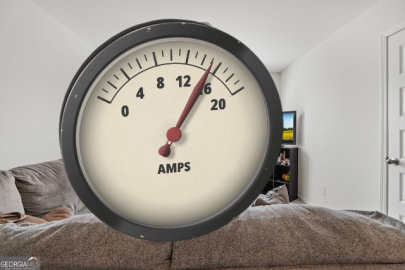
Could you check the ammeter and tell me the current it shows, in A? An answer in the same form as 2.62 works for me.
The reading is 15
